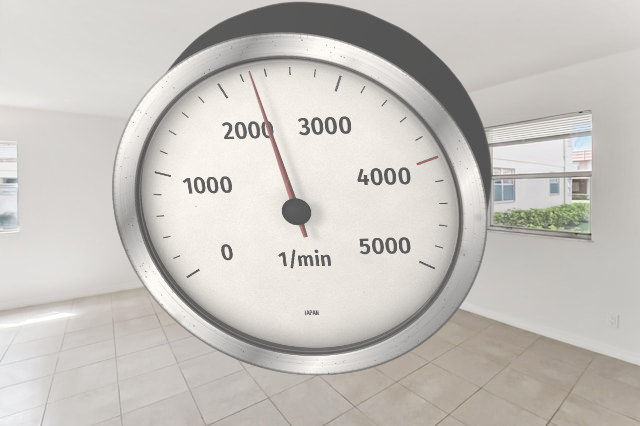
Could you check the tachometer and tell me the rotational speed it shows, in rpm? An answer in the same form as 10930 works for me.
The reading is 2300
